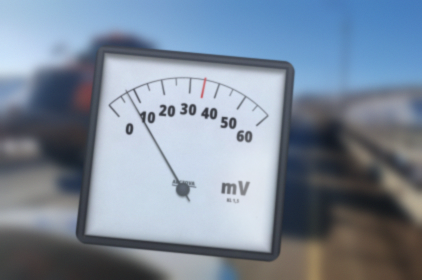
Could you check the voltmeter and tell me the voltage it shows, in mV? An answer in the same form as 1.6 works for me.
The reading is 7.5
